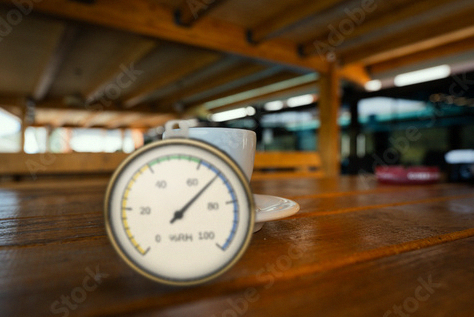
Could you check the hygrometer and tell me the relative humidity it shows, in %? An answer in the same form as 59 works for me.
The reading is 68
